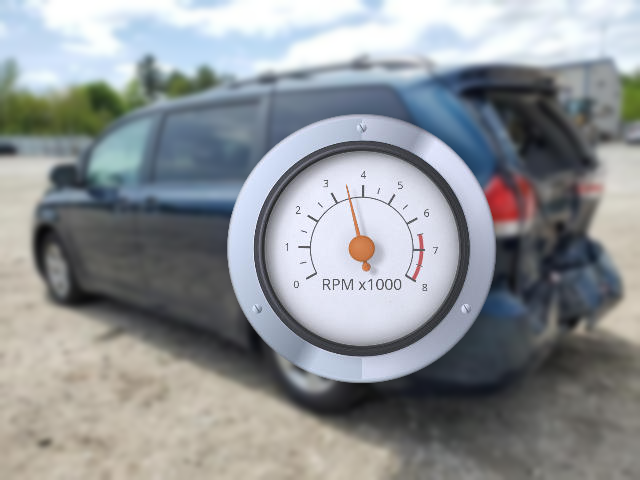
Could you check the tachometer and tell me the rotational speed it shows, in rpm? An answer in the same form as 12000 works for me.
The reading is 3500
